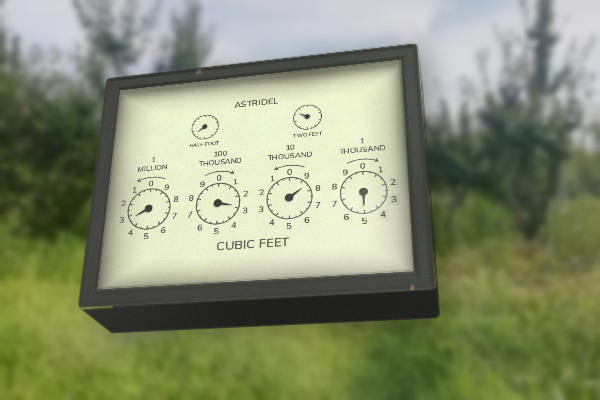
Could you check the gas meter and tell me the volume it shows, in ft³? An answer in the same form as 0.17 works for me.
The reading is 328500
